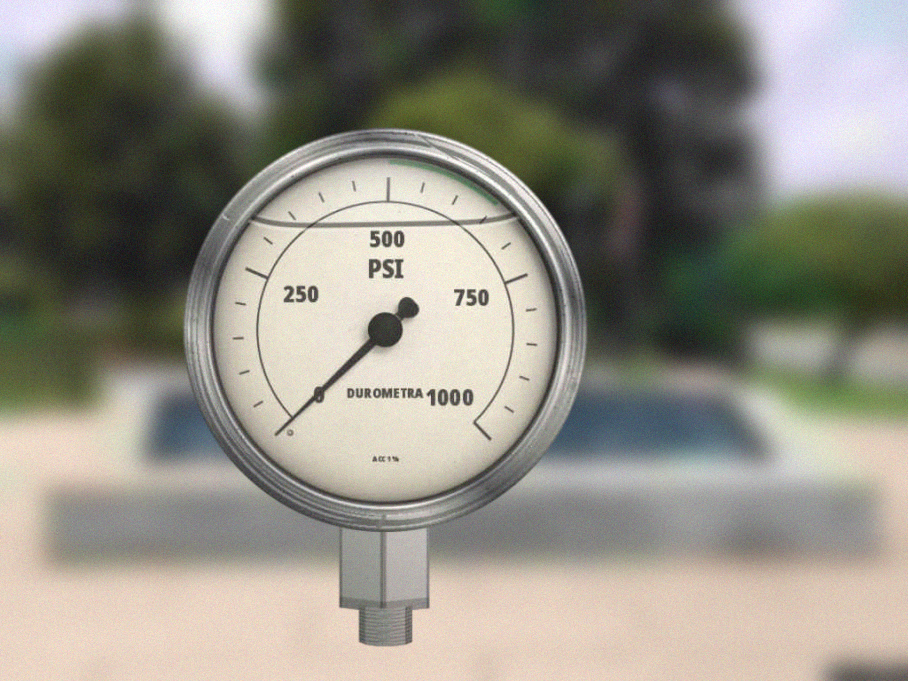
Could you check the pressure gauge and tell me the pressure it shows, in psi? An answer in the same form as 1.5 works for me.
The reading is 0
